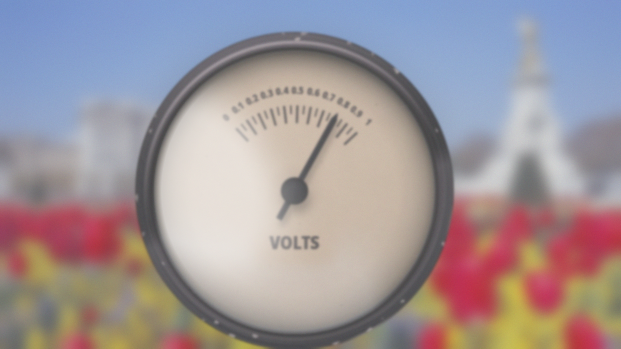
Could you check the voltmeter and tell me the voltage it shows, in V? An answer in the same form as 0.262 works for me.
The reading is 0.8
